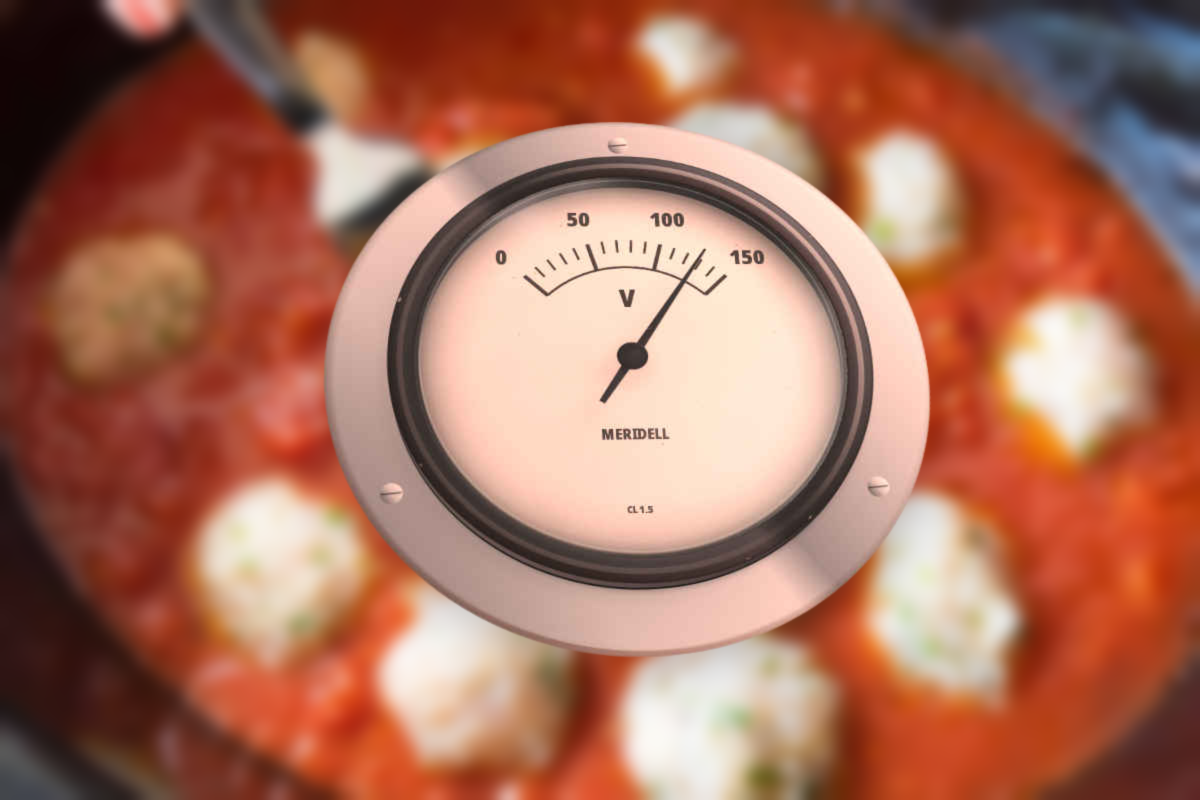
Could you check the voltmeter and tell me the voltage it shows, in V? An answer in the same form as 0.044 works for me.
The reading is 130
